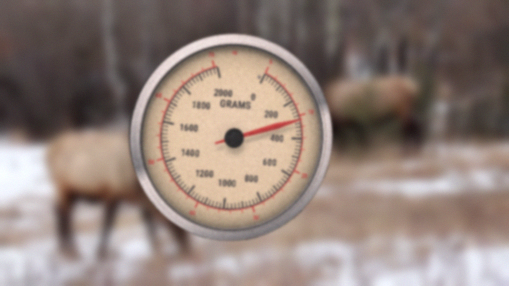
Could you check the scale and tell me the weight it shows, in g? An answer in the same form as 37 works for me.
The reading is 300
